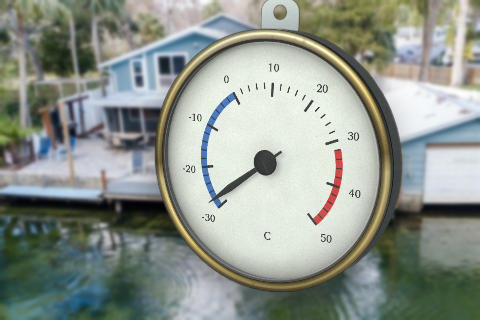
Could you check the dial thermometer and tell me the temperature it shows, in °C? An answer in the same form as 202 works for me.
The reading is -28
